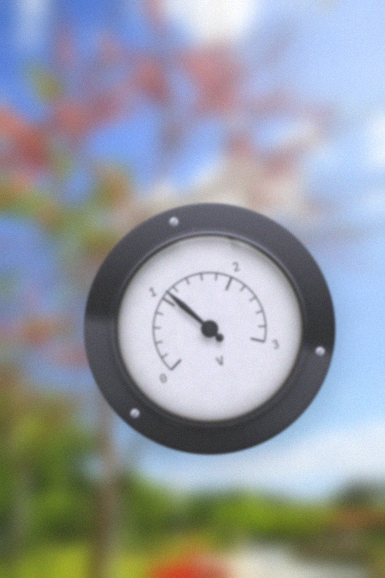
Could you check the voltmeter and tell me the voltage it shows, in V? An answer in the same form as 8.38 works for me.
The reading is 1.1
